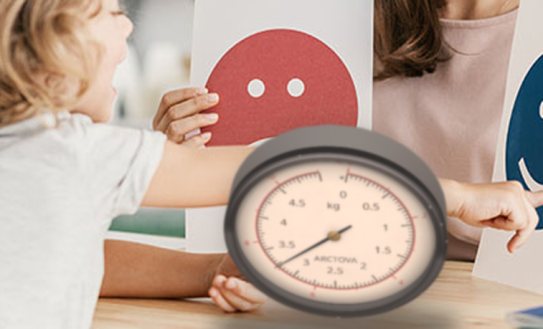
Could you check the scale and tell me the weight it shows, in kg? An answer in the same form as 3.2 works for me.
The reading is 3.25
